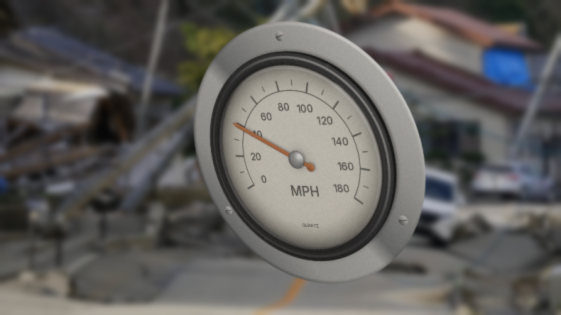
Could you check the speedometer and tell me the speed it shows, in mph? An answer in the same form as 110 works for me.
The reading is 40
